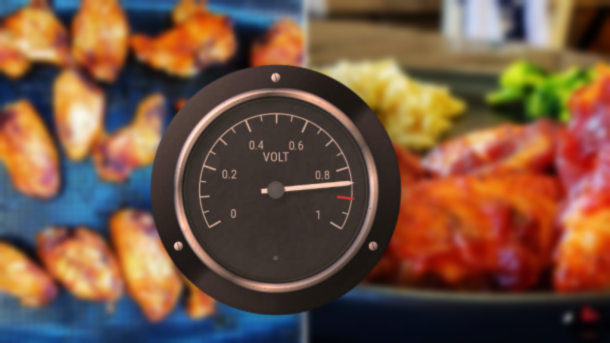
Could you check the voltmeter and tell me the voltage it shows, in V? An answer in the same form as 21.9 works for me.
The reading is 0.85
